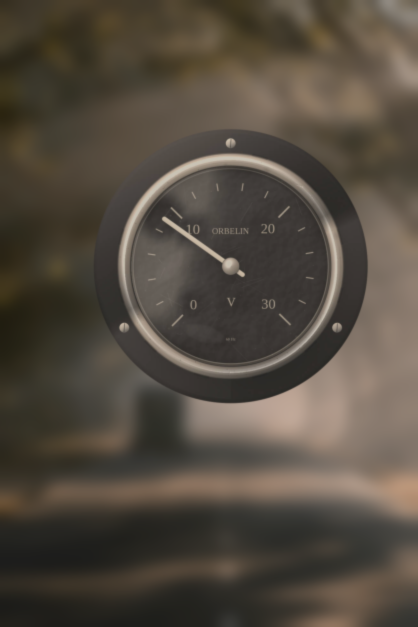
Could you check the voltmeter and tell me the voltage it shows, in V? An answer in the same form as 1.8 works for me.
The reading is 9
